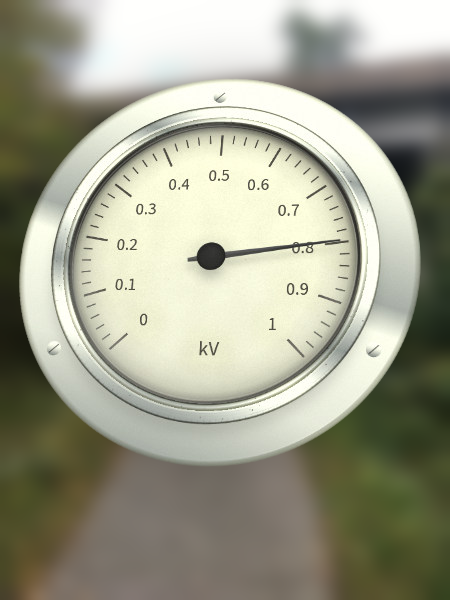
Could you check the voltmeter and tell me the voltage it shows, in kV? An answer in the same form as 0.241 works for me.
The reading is 0.8
